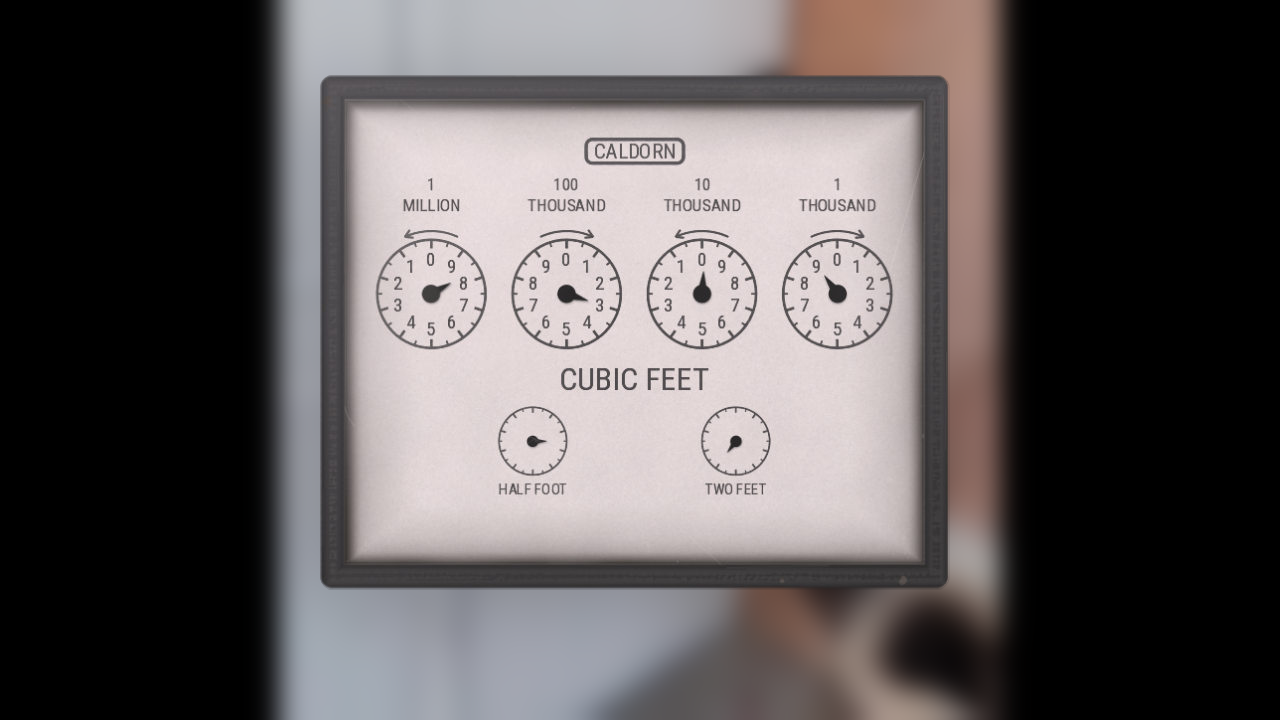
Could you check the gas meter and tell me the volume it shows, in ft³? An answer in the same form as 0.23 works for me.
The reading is 829900
